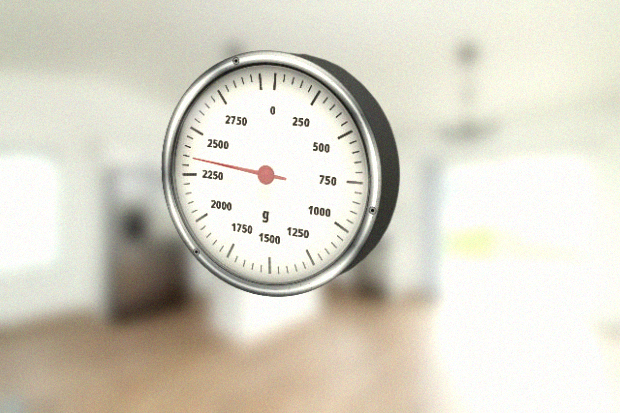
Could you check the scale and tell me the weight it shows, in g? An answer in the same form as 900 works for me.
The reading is 2350
